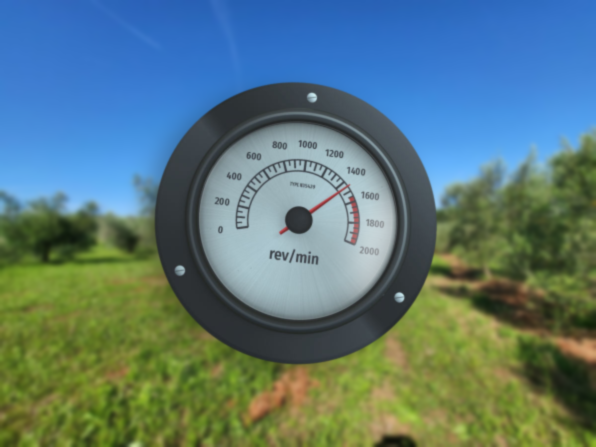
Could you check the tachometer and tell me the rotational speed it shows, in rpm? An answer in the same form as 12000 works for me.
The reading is 1450
